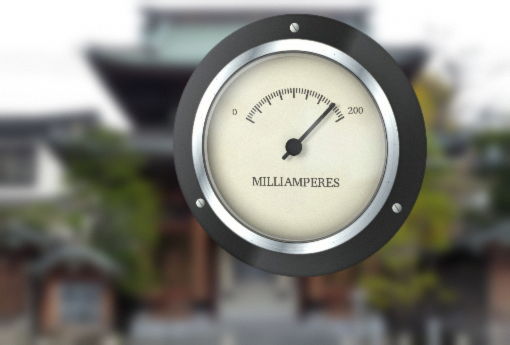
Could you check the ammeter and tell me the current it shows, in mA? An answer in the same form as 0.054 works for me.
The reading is 175
